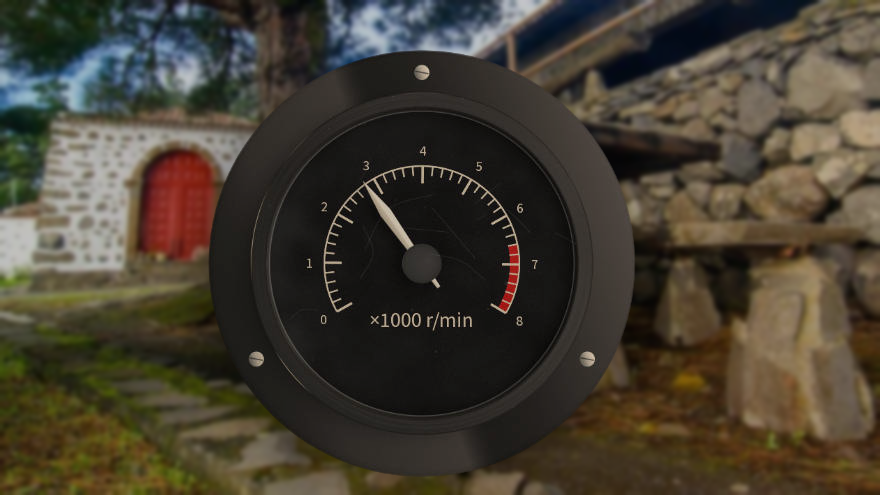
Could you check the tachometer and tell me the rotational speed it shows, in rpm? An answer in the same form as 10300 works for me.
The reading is 2800
